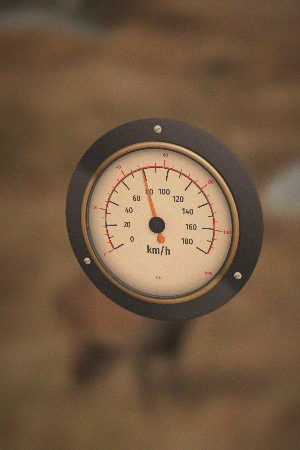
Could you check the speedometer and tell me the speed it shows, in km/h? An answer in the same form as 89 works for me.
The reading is 80
